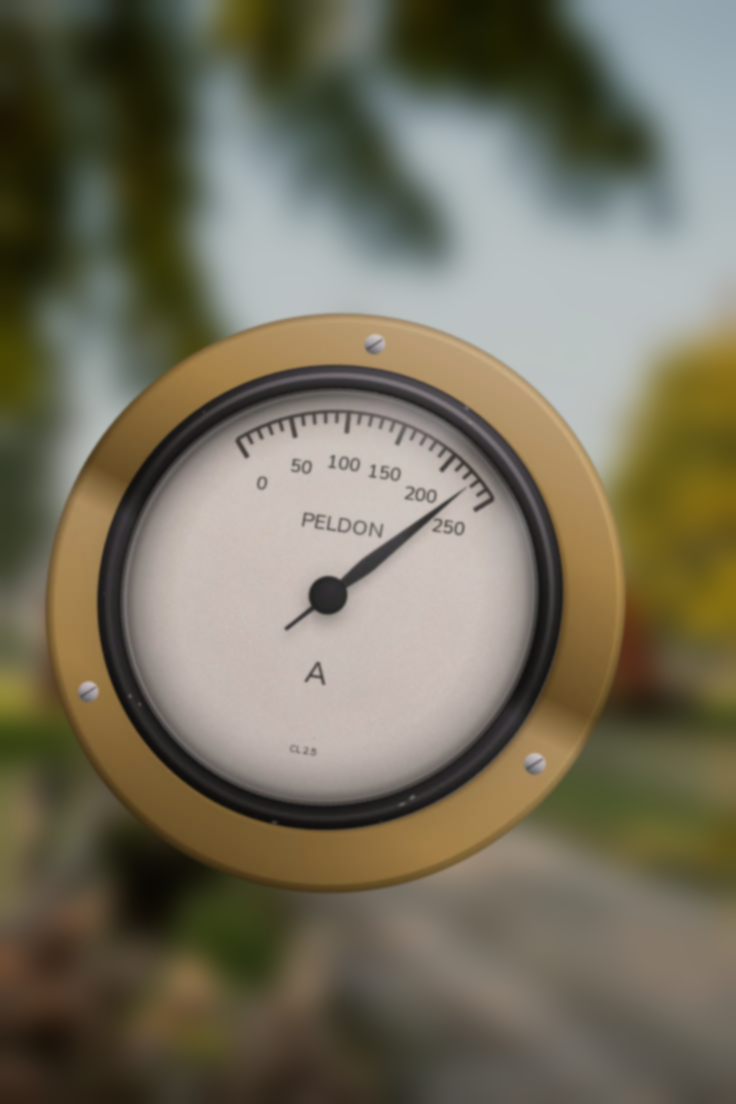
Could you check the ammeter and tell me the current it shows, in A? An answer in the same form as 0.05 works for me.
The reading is 230
